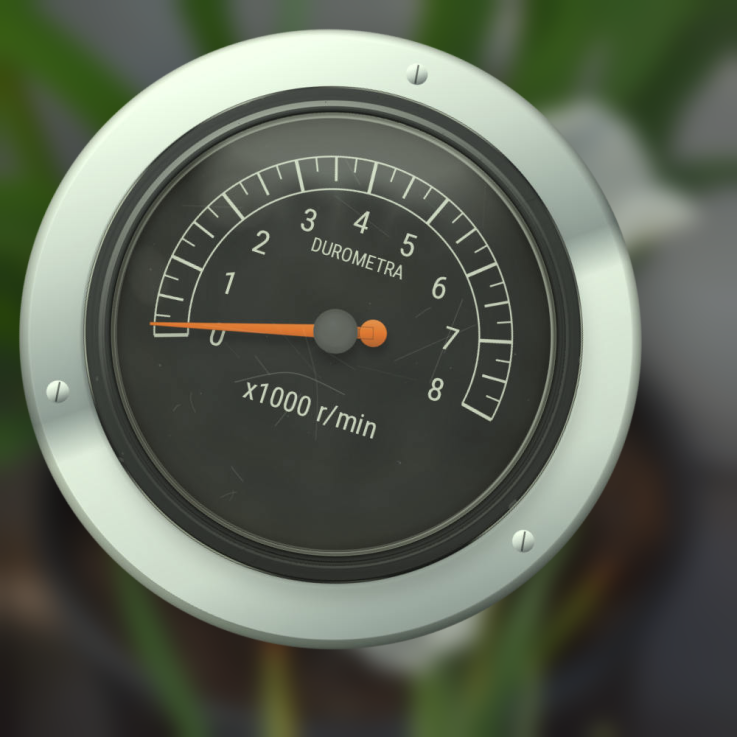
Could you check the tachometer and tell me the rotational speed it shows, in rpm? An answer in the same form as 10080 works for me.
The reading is 125
